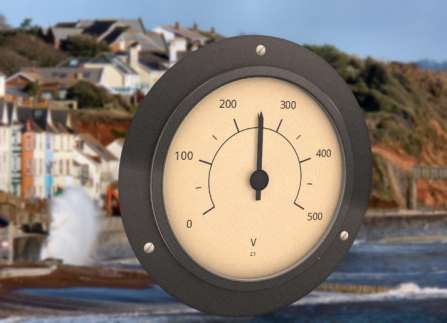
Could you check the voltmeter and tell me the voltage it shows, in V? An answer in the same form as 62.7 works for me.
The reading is 250
